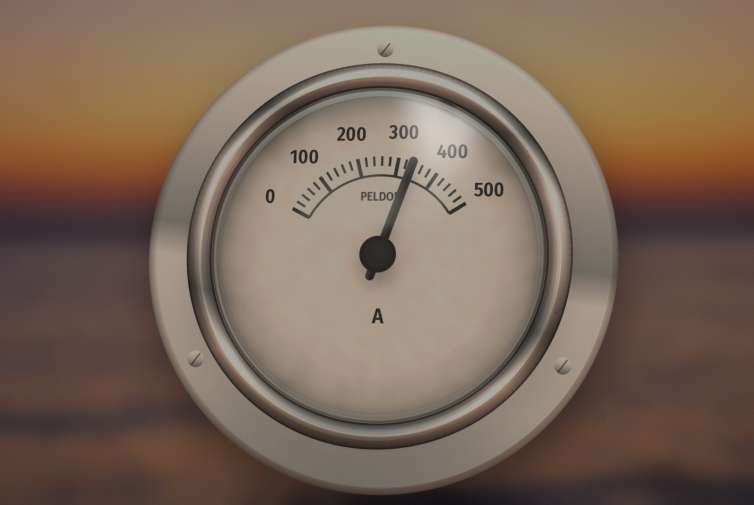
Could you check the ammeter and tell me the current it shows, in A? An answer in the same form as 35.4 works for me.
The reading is 340
